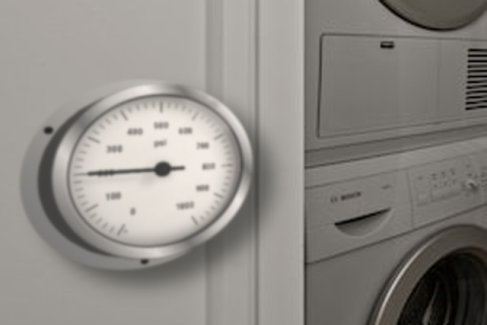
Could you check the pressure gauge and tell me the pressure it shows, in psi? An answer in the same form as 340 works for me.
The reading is 200
